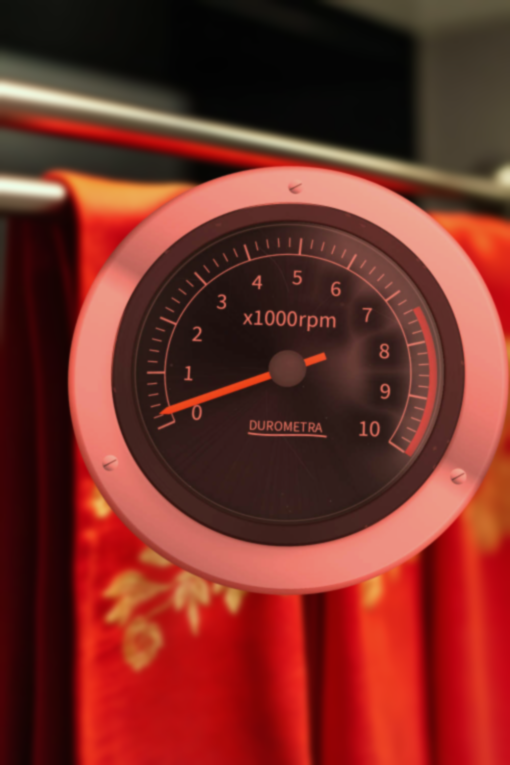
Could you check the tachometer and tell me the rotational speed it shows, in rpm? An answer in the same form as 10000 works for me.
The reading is 200
